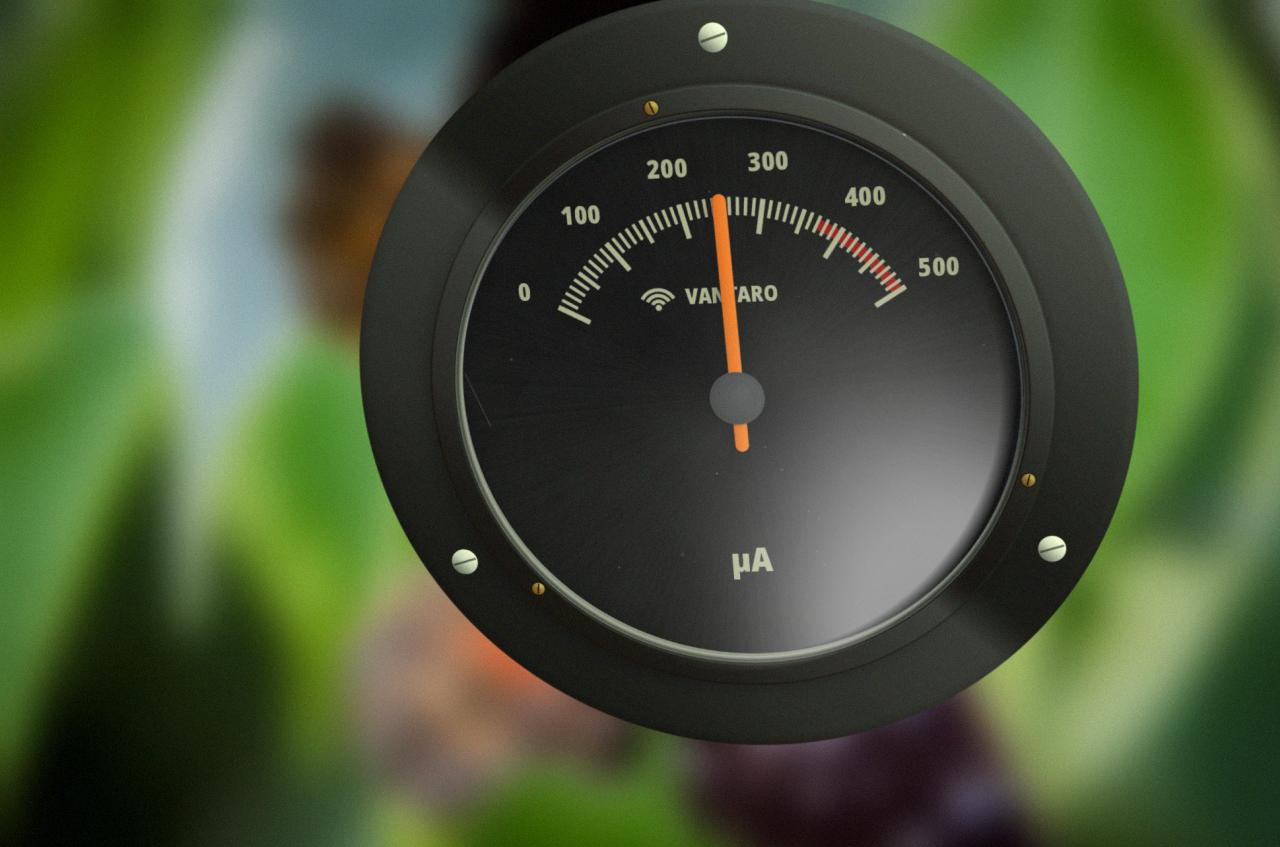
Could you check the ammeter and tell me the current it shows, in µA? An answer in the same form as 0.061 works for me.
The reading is 250
